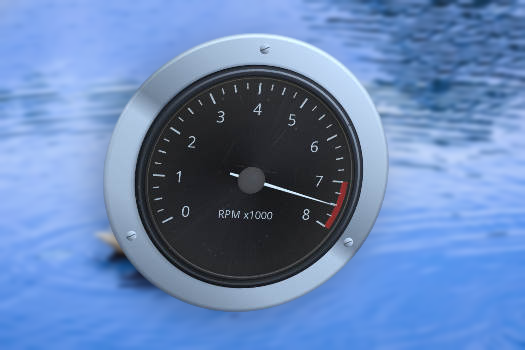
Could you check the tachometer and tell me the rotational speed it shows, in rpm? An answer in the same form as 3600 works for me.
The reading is 7500
